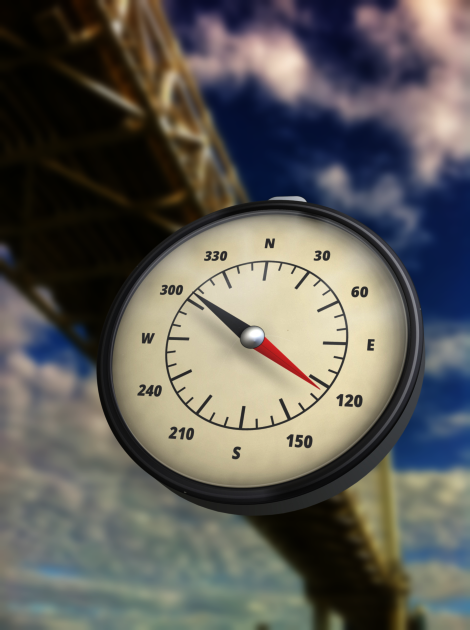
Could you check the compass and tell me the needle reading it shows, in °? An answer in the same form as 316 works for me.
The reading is 125
